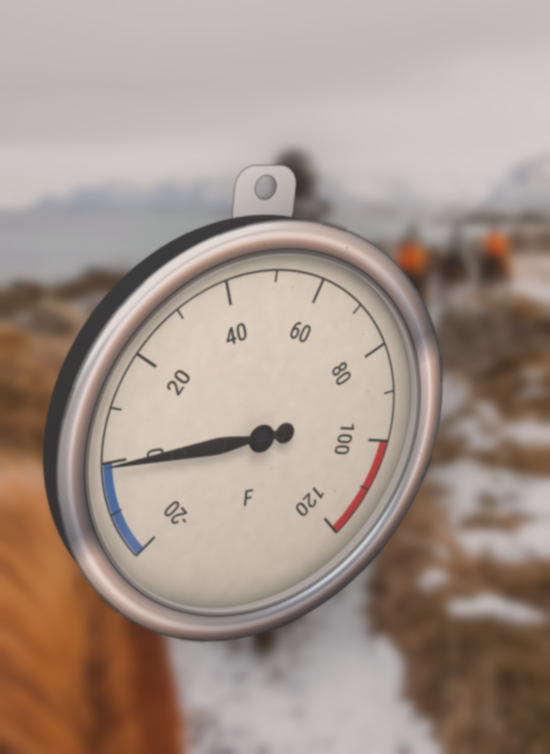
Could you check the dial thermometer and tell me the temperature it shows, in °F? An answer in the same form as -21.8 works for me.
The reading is 0
